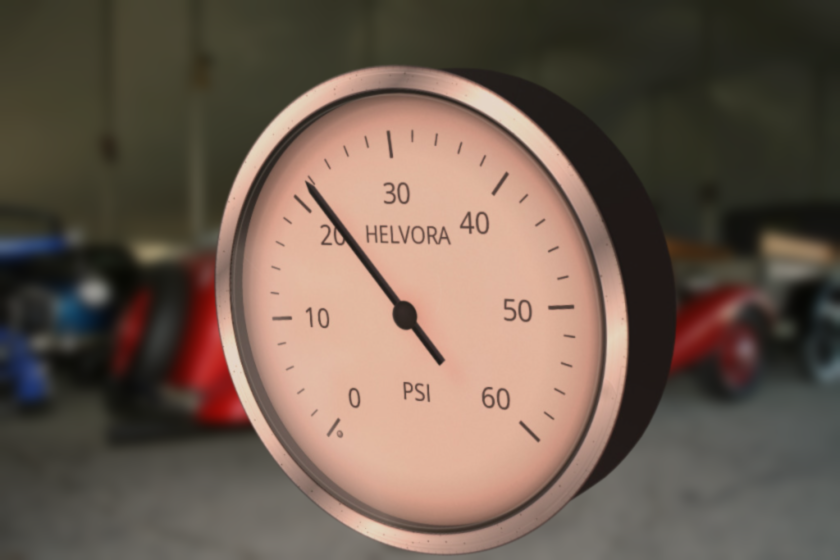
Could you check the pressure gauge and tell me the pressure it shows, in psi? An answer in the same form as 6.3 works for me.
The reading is 22
